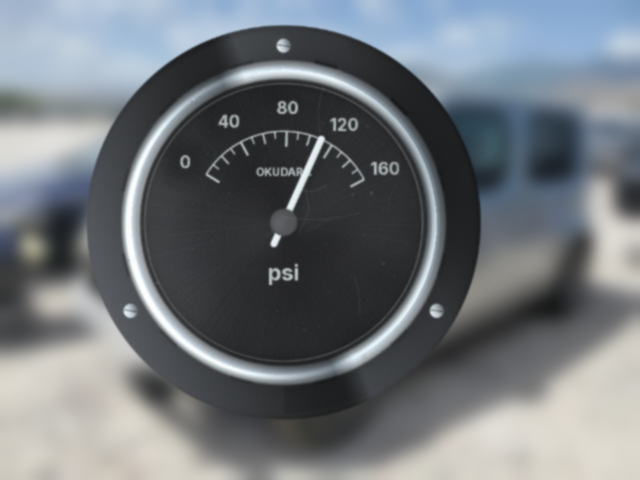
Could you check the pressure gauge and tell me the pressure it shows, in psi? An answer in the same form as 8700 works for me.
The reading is 110
